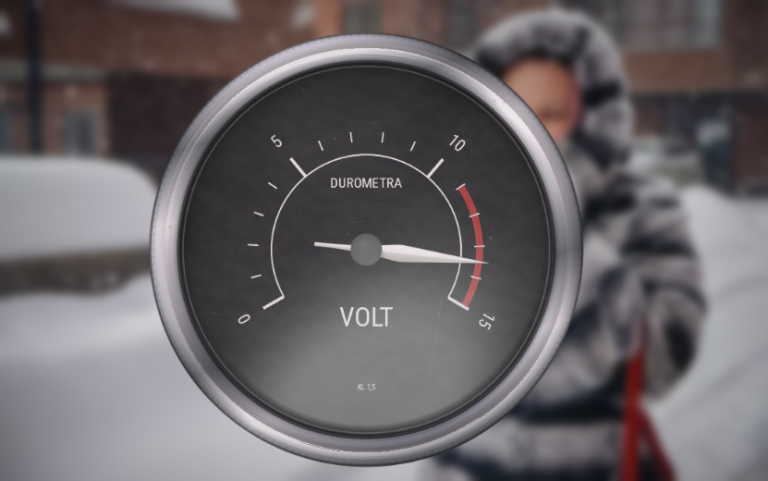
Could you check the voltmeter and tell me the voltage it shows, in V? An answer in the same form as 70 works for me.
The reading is 13.5
